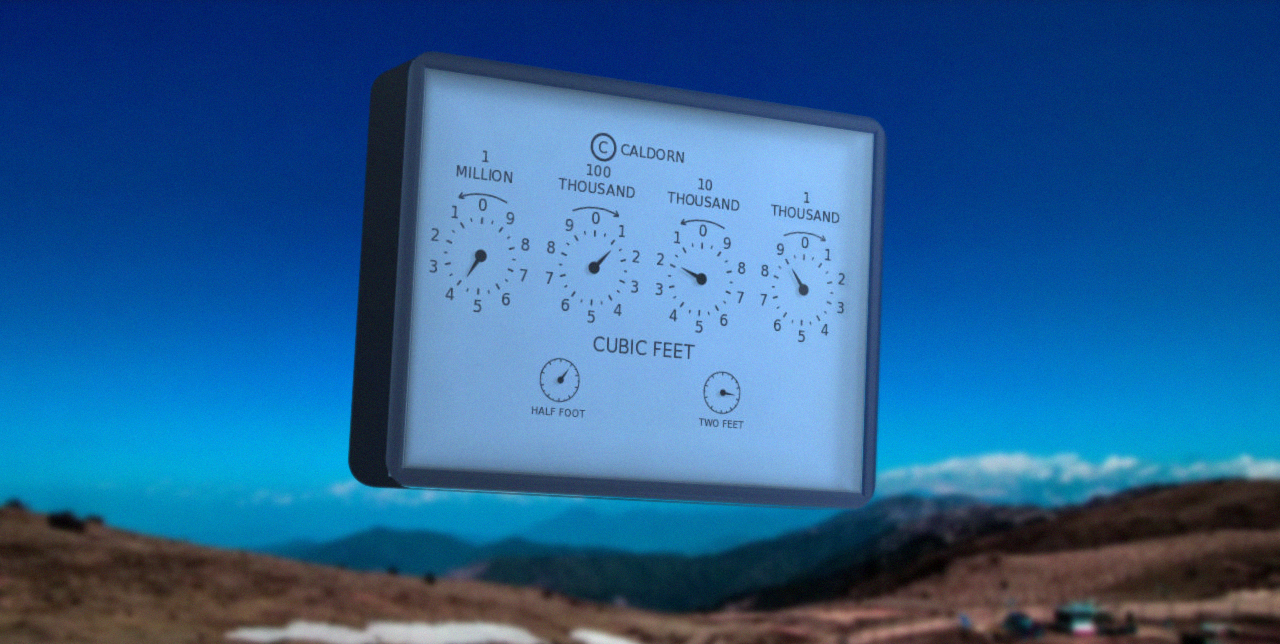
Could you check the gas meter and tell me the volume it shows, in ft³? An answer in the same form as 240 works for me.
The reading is 411900
